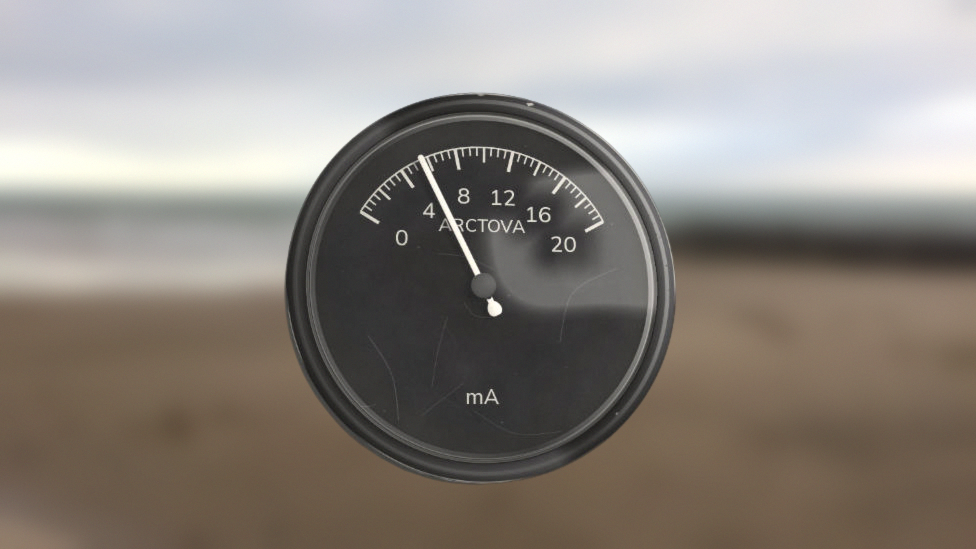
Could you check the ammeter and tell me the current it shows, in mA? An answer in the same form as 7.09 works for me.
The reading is 5.5
